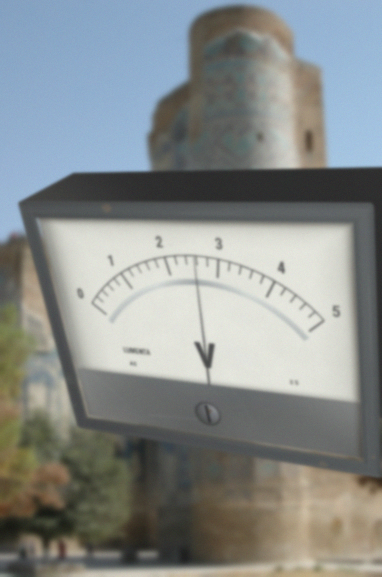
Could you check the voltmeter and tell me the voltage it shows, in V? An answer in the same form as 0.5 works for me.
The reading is 2.6
